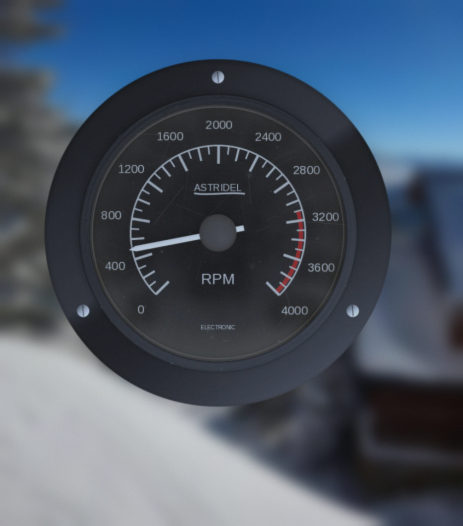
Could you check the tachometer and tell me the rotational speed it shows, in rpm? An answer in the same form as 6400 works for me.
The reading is 500
